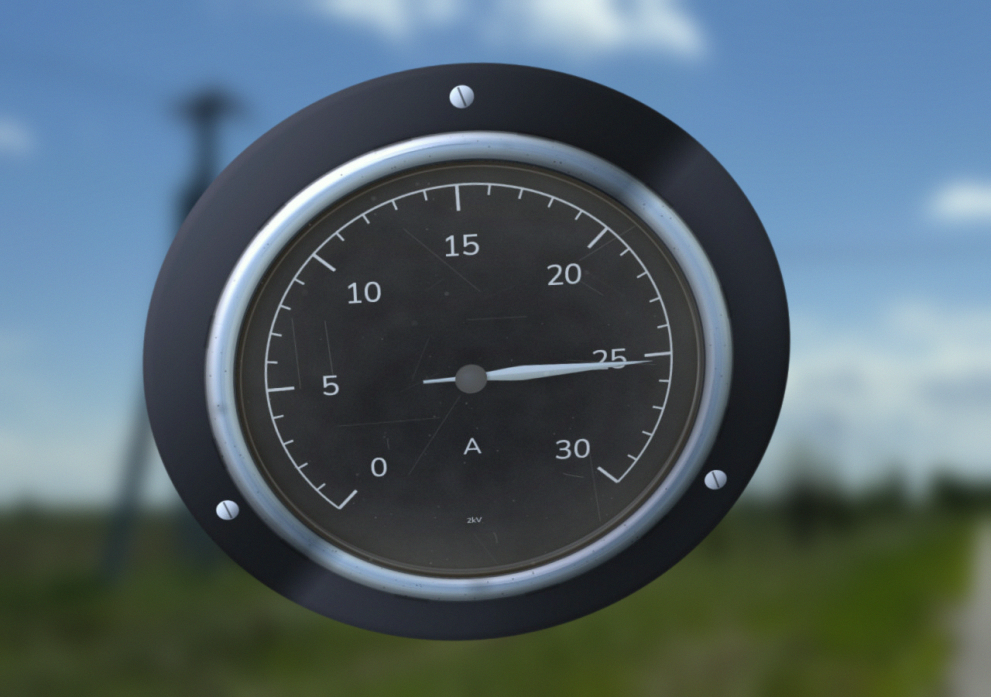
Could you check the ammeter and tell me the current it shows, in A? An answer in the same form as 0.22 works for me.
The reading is 25
